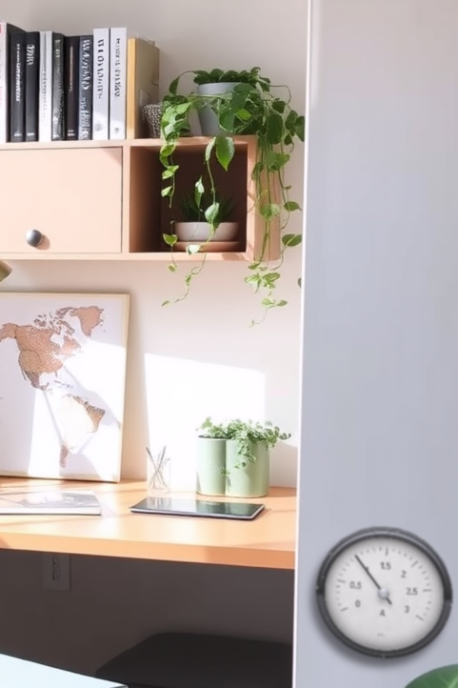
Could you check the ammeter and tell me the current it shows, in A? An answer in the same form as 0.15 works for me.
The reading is 1
